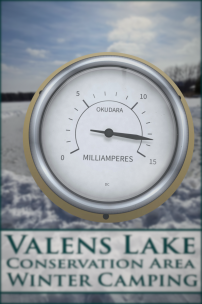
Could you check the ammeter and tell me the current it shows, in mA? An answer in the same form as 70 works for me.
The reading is 13.5
